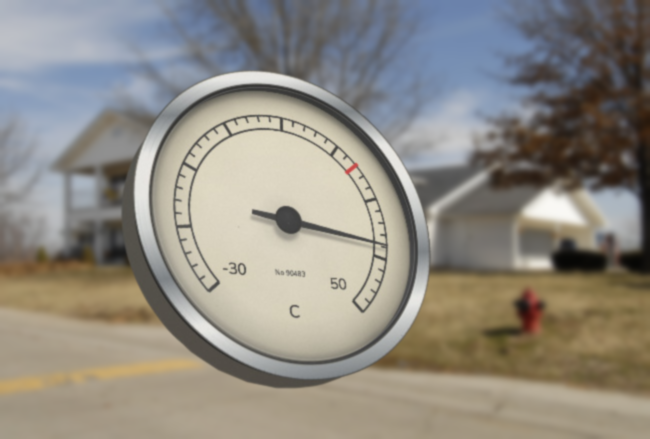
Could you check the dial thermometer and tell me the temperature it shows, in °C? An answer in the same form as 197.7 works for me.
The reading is 38
